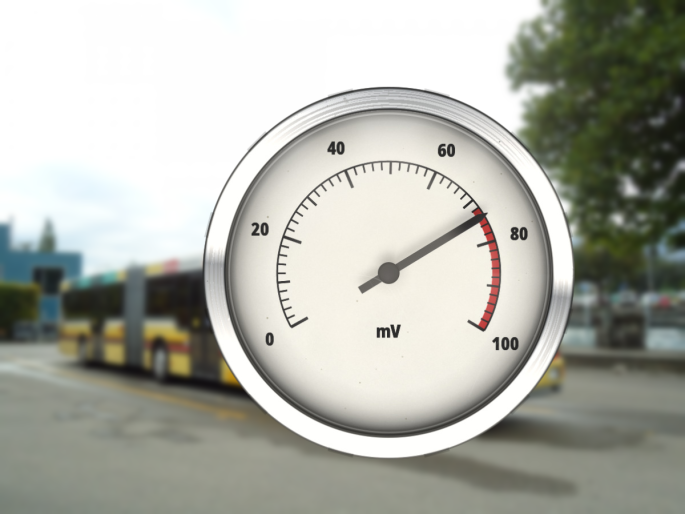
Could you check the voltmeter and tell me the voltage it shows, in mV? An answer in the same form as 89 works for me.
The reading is 74
